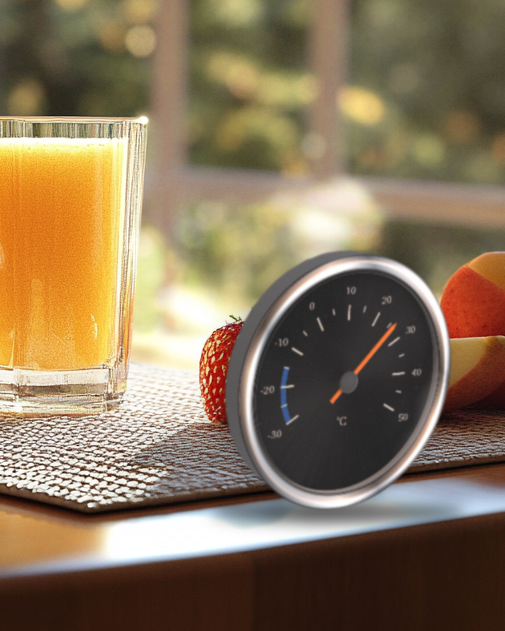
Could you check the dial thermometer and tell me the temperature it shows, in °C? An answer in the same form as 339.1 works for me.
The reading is 25
